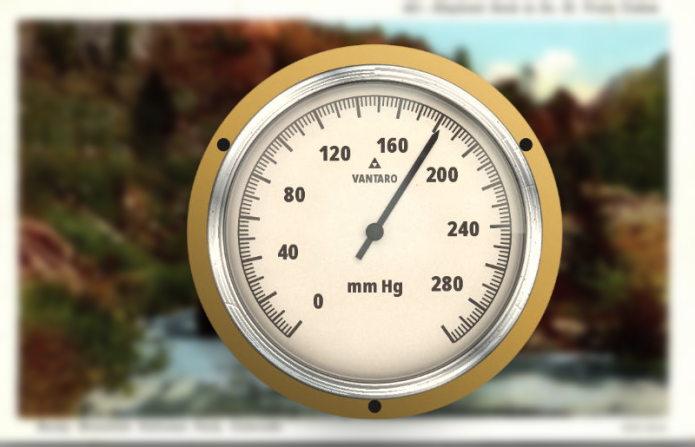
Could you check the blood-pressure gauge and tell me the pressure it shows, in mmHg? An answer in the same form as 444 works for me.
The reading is 182
